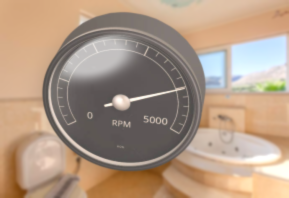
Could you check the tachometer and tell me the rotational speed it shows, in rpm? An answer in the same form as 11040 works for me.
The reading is 4000
